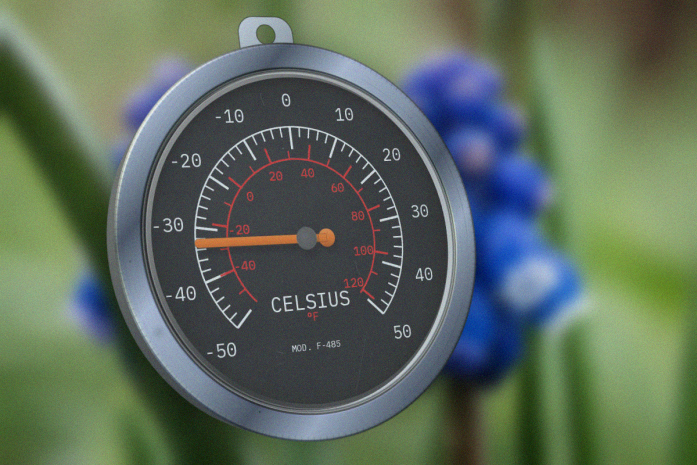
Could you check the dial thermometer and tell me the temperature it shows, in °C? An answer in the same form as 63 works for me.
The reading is -33
